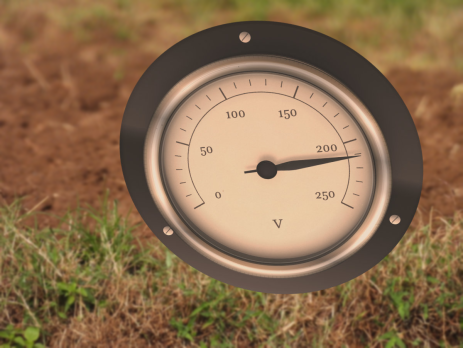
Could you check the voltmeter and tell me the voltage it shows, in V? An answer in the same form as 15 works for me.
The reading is 210
